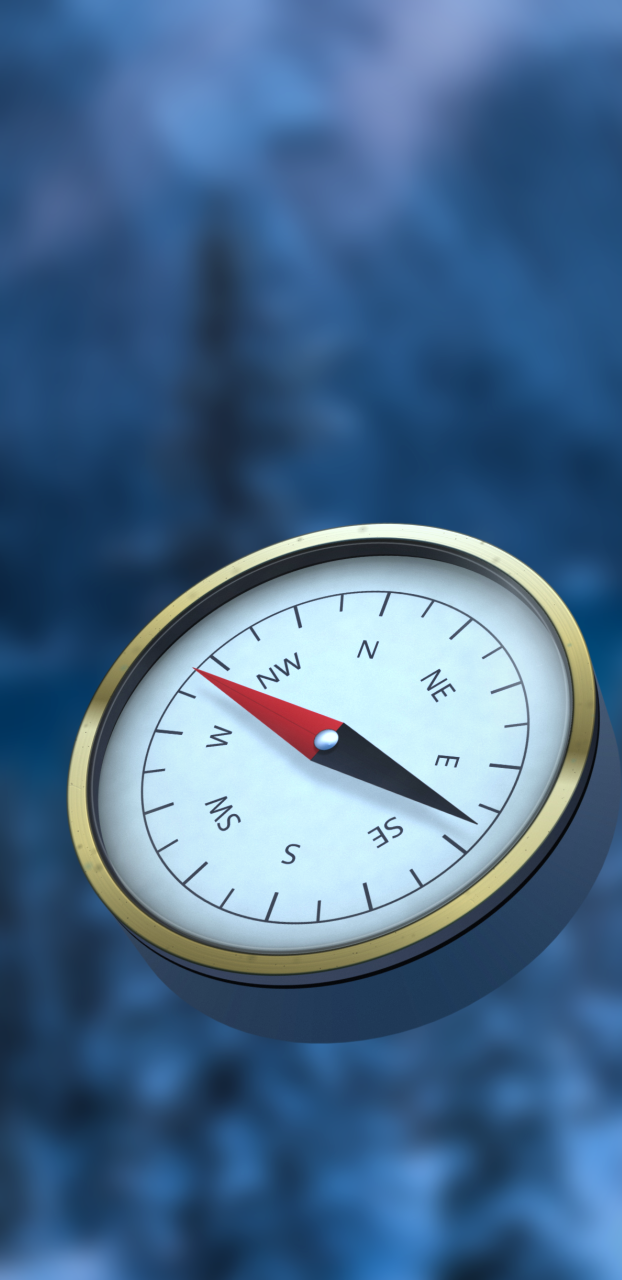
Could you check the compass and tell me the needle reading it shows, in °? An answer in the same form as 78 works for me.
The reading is 292.5
